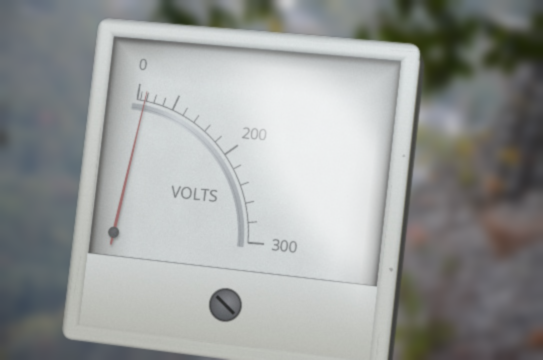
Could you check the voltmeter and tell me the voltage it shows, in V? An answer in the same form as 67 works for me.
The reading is 40
